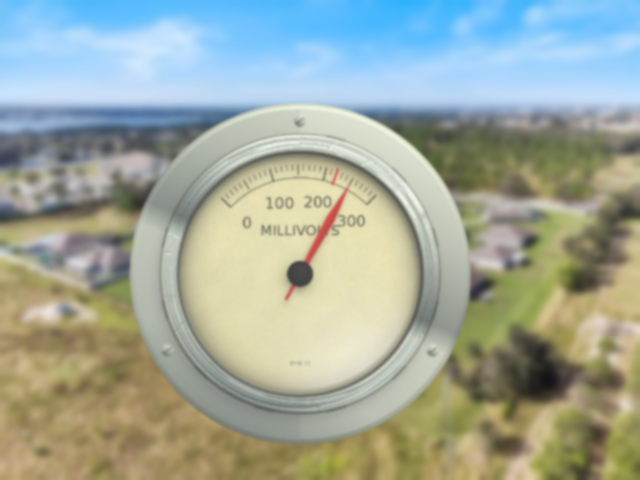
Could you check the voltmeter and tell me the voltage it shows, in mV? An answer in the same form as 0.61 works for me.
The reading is 250
